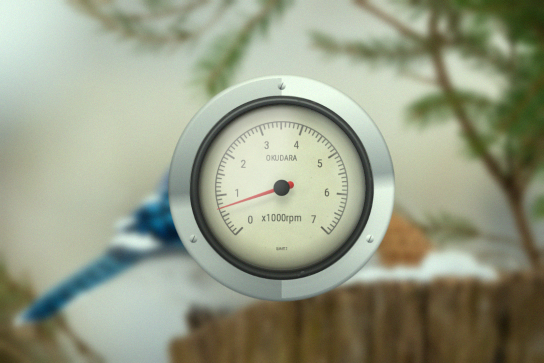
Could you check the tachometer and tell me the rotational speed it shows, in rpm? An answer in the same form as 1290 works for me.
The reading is 700
